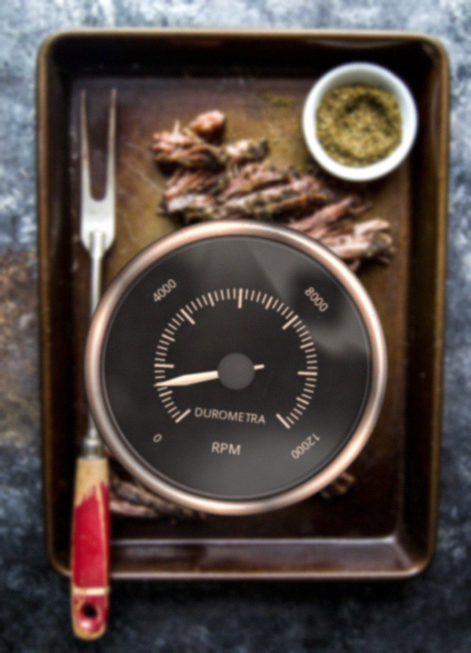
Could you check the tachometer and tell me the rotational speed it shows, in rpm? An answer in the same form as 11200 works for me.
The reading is 1400
